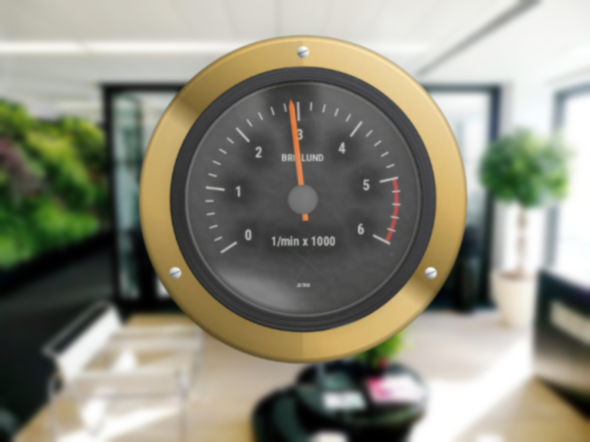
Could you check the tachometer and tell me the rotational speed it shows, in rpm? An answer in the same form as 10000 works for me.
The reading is 2900
